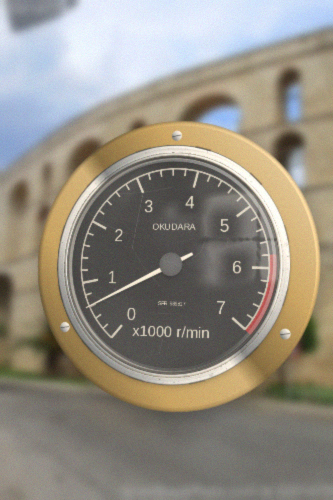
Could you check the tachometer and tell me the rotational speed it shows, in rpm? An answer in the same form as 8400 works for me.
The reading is 600
